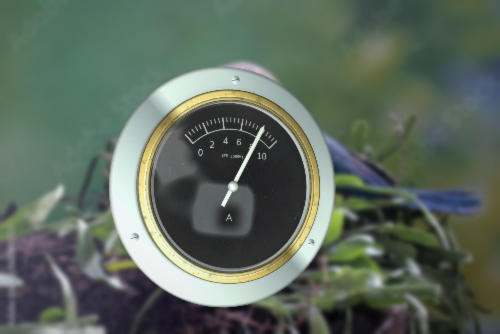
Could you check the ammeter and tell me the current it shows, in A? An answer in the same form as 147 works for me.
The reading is 8
